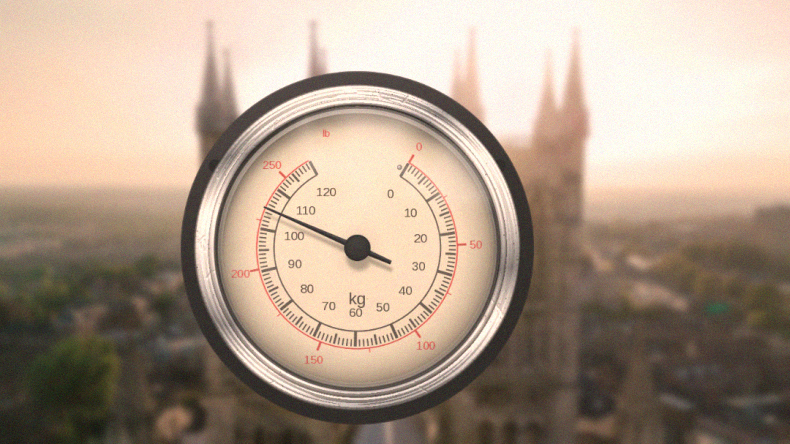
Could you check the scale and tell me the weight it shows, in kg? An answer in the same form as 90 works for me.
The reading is 105
